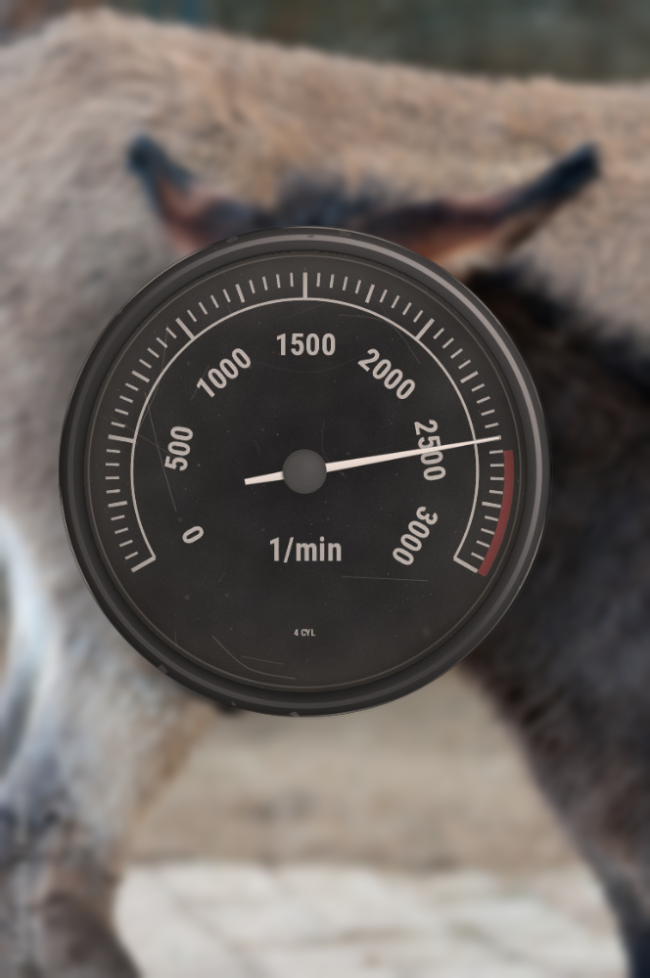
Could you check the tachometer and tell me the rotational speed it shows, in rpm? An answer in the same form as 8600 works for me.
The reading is 2500
